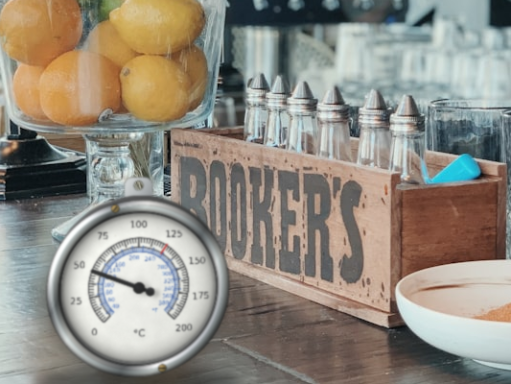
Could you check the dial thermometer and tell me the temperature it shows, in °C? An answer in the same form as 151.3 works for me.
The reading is 50
